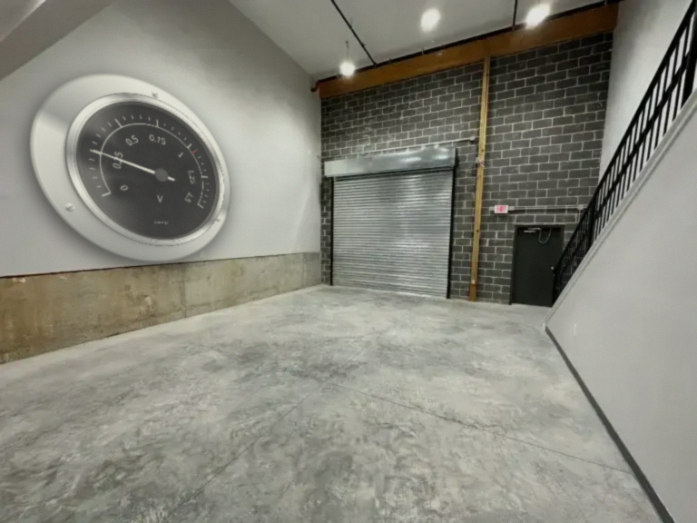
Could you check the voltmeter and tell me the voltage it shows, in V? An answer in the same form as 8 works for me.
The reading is 0.25
